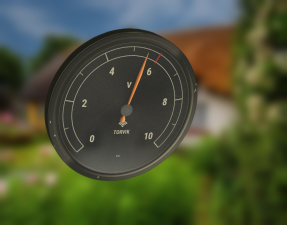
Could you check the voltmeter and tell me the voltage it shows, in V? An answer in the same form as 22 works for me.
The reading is 5.5
